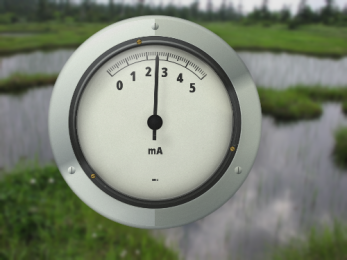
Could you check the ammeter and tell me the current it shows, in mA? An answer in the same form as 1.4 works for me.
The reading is 2.5
